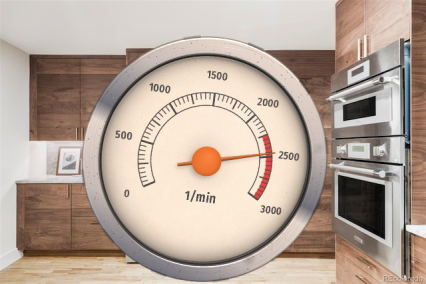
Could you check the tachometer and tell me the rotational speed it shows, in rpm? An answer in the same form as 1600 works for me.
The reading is 2450
